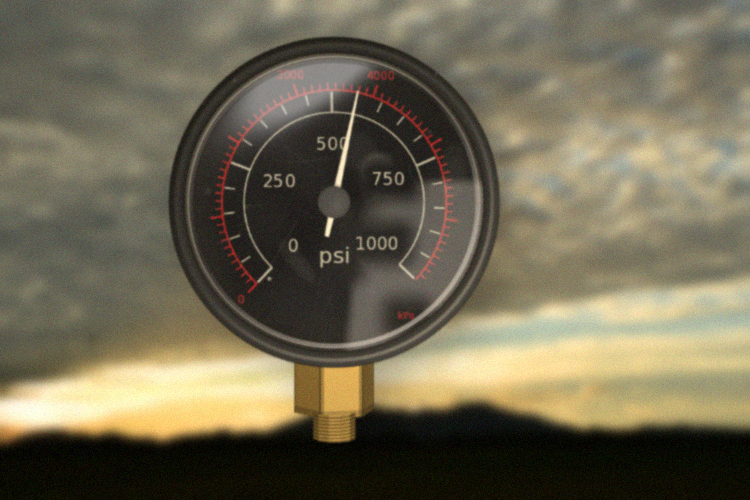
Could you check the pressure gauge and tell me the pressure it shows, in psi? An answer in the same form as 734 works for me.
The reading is 550
